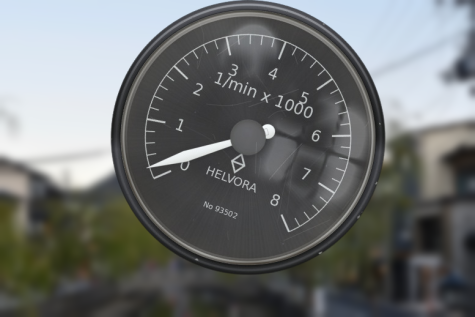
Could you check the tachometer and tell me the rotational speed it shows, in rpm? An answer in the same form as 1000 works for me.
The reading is 200
